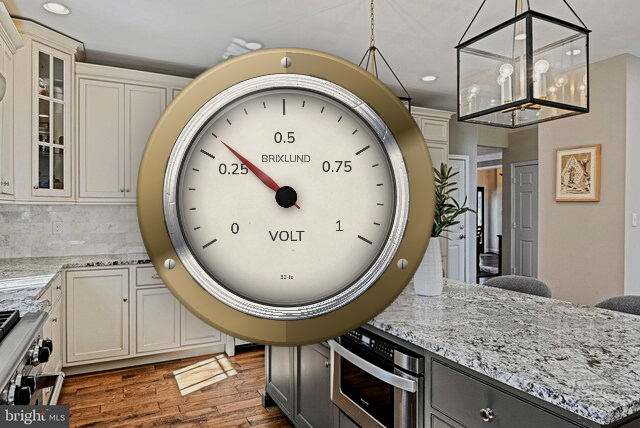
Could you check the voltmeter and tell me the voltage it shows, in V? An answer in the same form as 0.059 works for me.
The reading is 0.3
